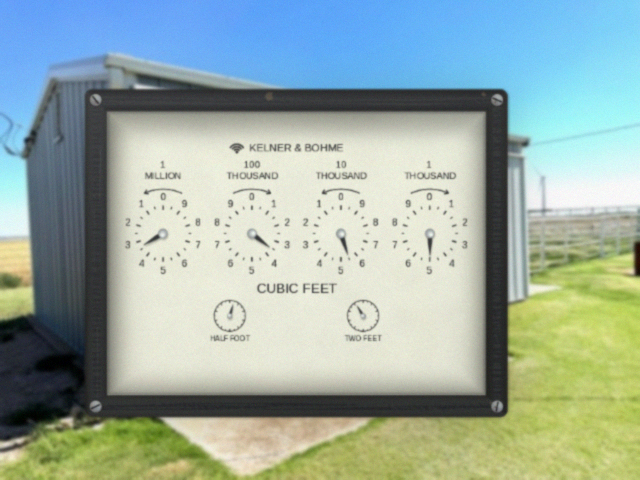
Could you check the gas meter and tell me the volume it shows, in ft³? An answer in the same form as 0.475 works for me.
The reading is 335500
